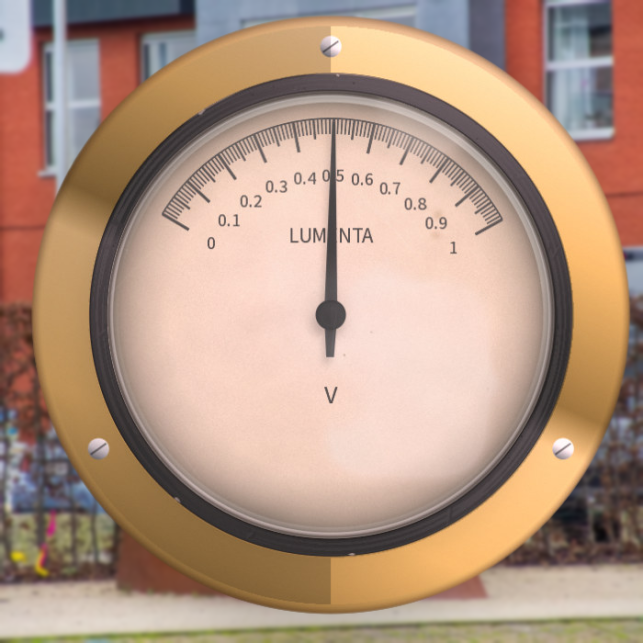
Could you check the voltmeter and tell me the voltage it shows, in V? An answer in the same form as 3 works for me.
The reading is 0.5
